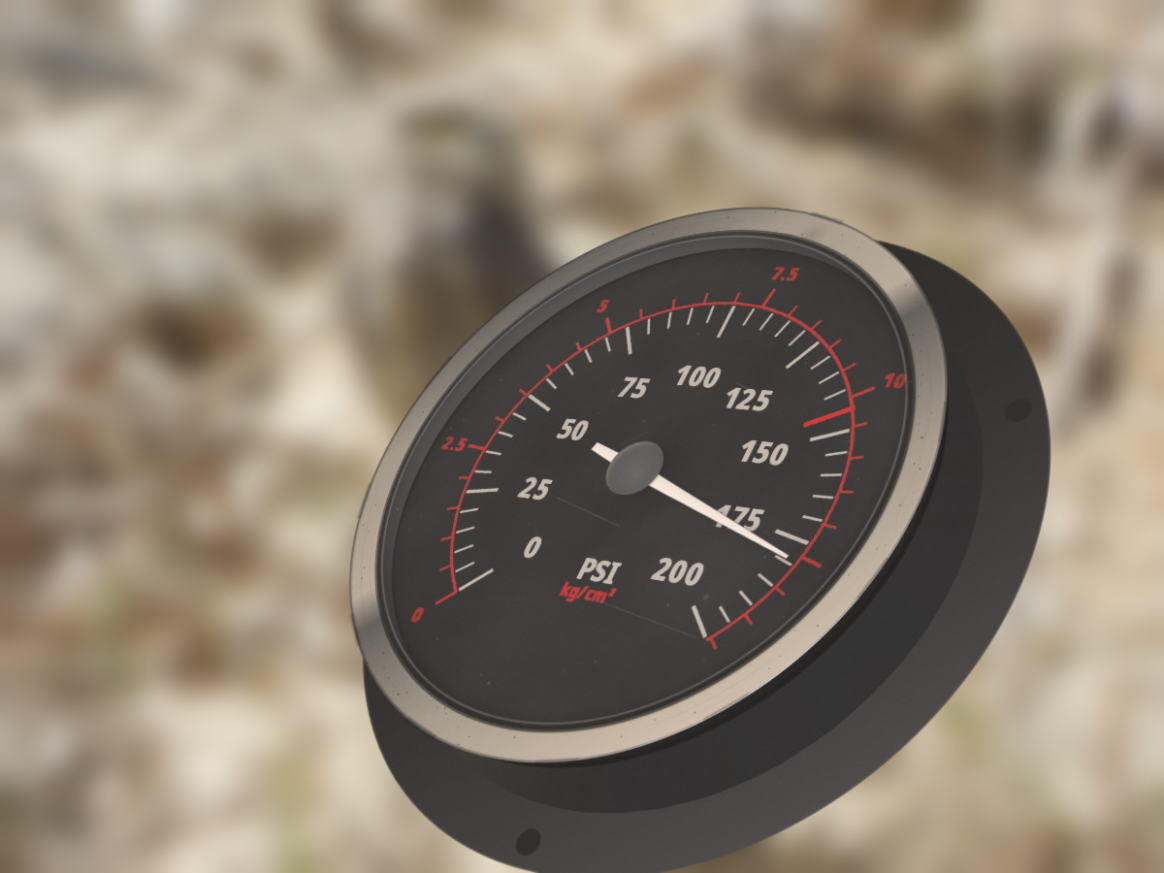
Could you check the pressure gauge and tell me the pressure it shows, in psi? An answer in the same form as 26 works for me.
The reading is 180
